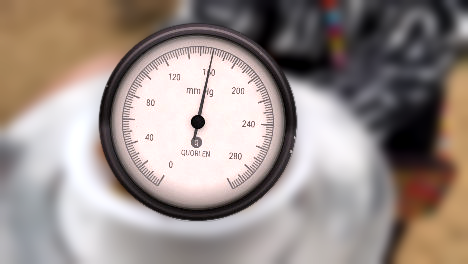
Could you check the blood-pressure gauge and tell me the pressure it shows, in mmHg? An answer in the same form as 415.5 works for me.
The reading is 160
